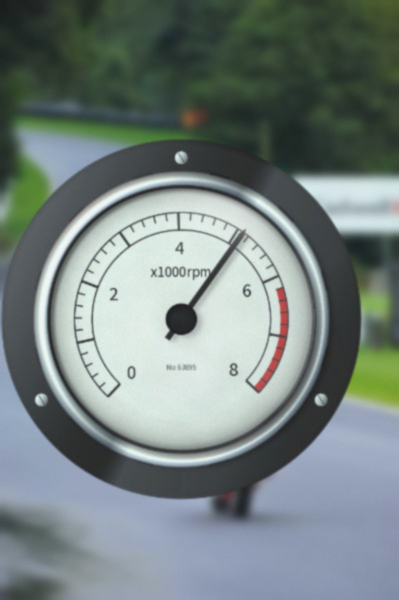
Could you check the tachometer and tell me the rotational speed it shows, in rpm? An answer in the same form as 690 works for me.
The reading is 5100
